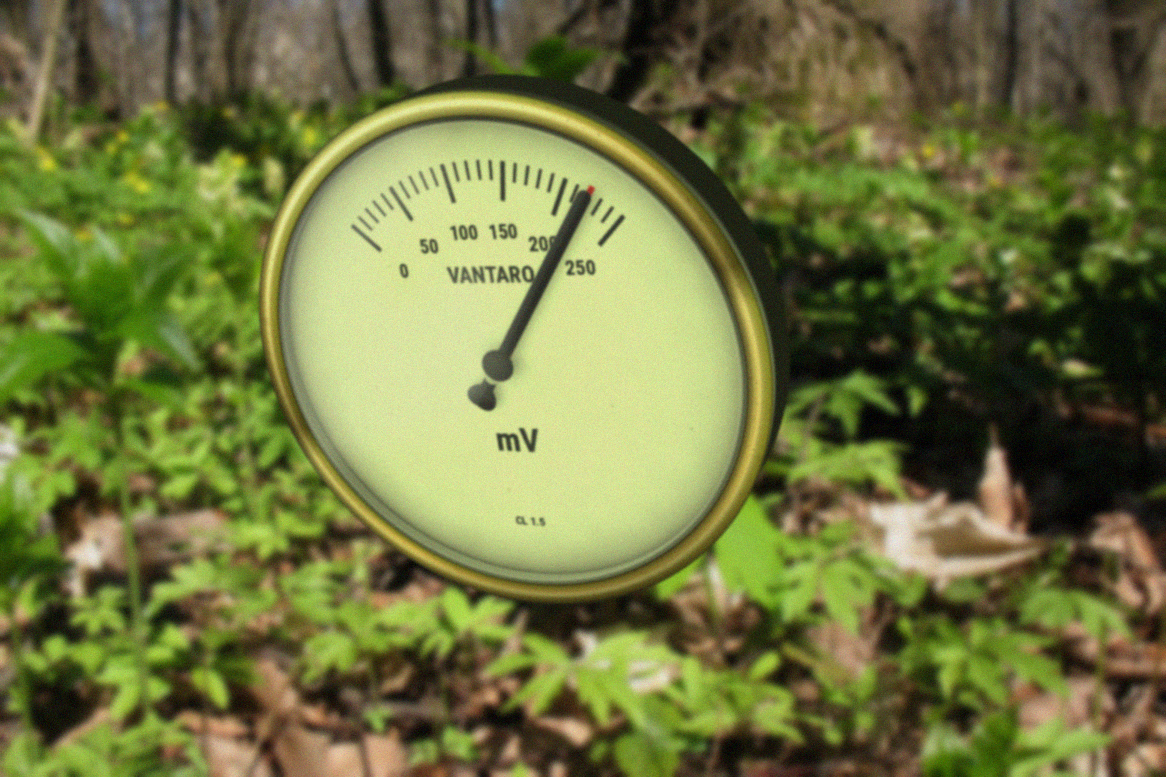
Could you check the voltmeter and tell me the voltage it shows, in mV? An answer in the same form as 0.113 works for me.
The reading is 220
